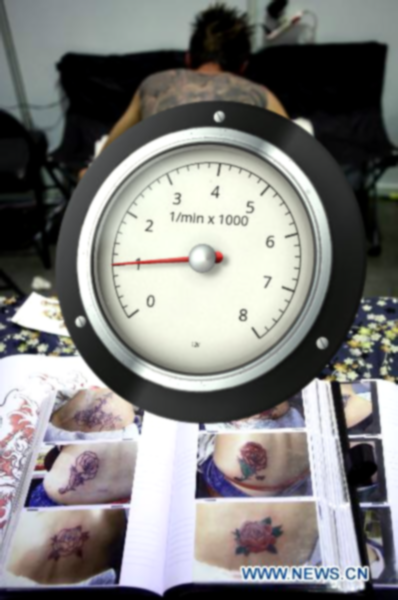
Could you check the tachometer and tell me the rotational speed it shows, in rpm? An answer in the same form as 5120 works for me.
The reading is 1000
